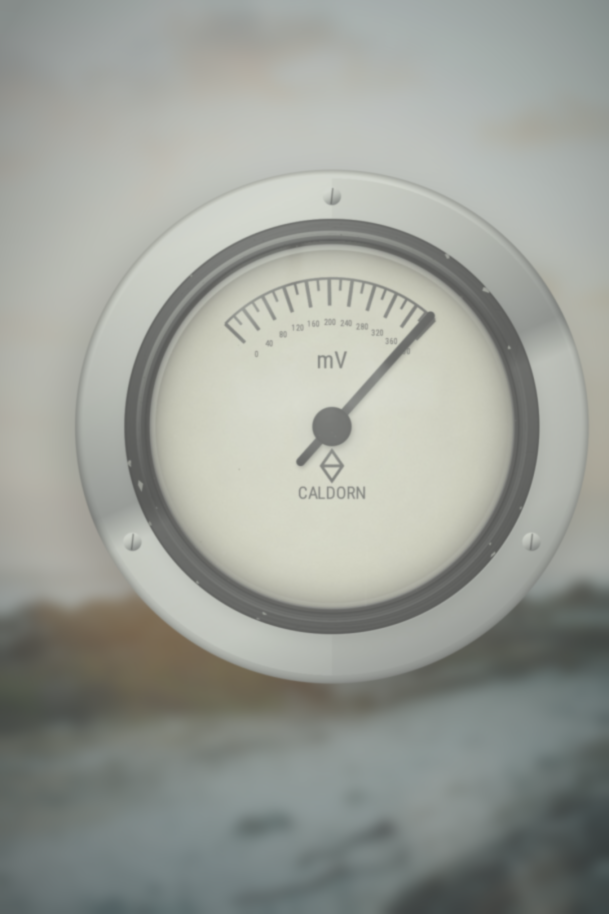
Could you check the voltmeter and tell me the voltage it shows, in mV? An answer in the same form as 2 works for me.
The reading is 390
